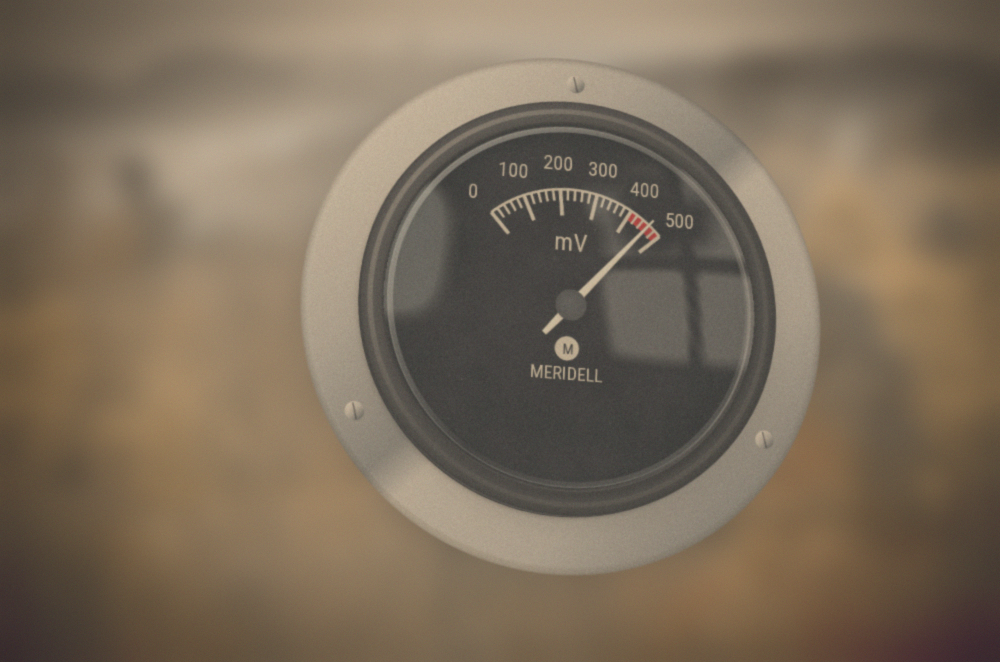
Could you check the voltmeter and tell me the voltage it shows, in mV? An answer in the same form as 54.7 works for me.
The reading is 460
